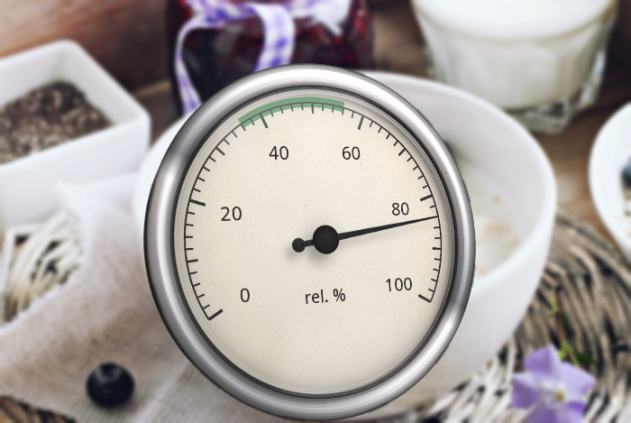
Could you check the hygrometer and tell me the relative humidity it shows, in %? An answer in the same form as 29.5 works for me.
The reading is 84
